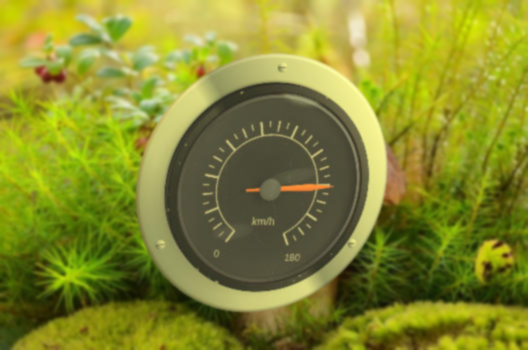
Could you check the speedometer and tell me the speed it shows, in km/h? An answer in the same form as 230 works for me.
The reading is 140
